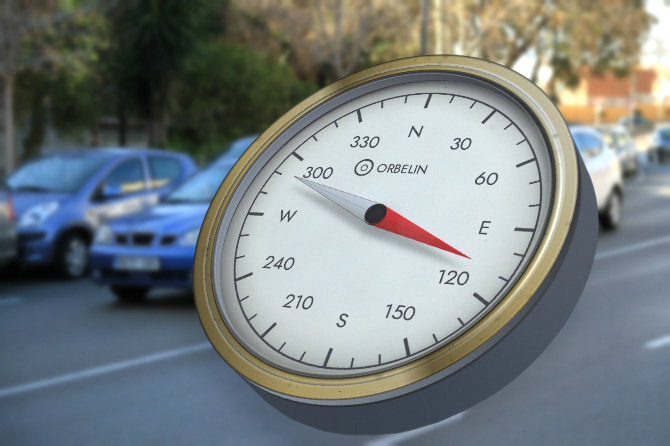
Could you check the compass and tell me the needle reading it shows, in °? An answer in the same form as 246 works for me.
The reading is 110
